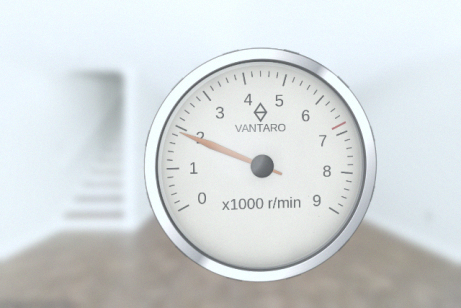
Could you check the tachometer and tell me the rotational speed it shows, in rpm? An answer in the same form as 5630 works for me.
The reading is 1900
